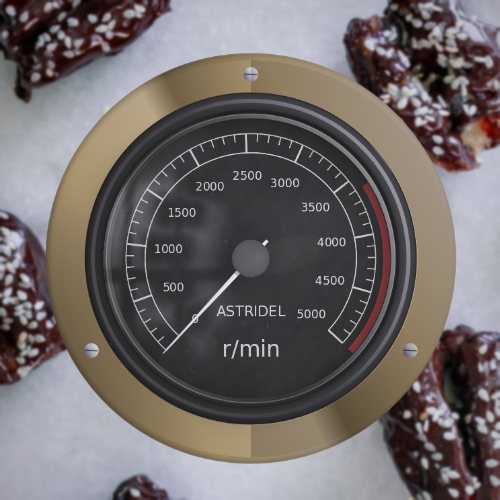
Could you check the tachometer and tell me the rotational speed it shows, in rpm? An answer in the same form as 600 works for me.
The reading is 0
